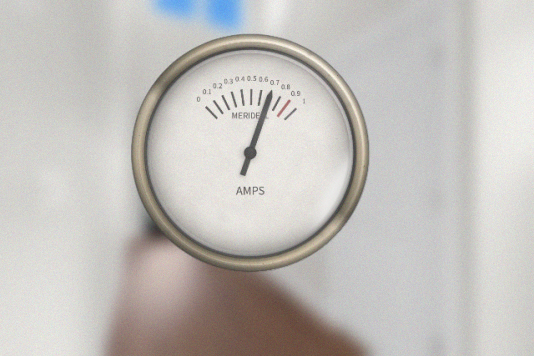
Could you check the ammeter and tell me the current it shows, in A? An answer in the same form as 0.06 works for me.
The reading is 0.7
